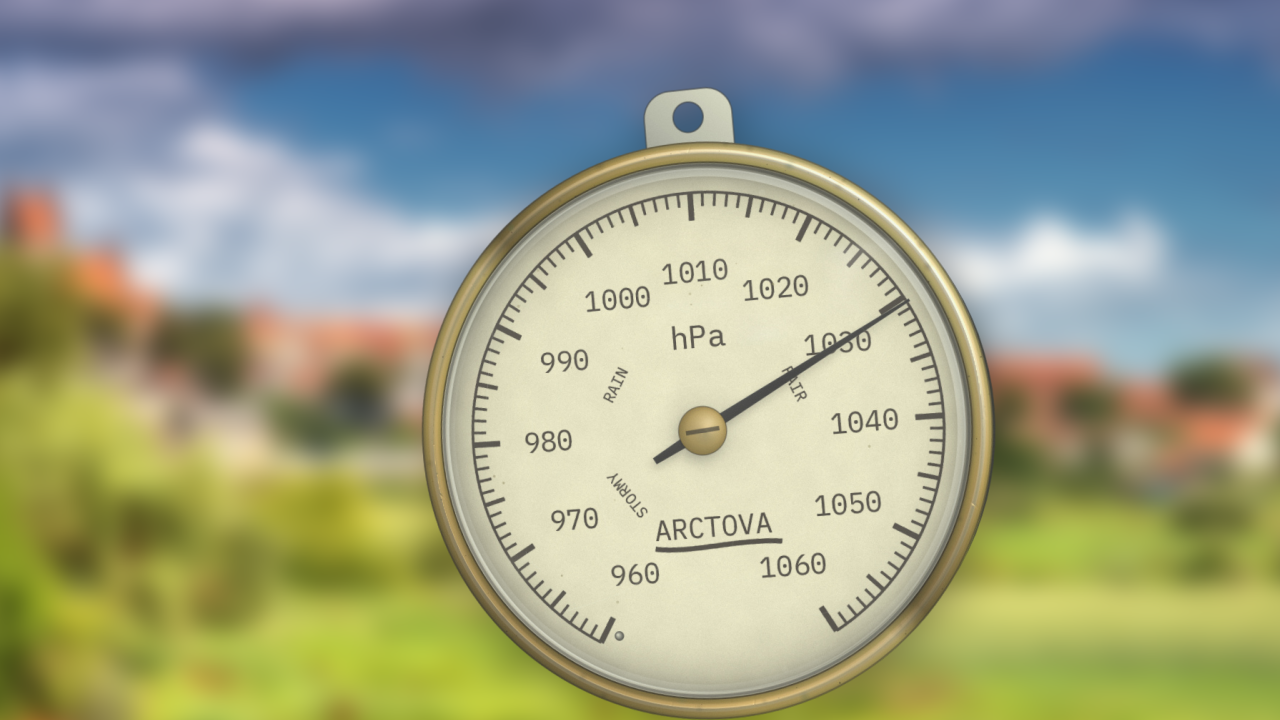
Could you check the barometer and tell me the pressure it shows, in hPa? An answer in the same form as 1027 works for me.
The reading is 1030.5
